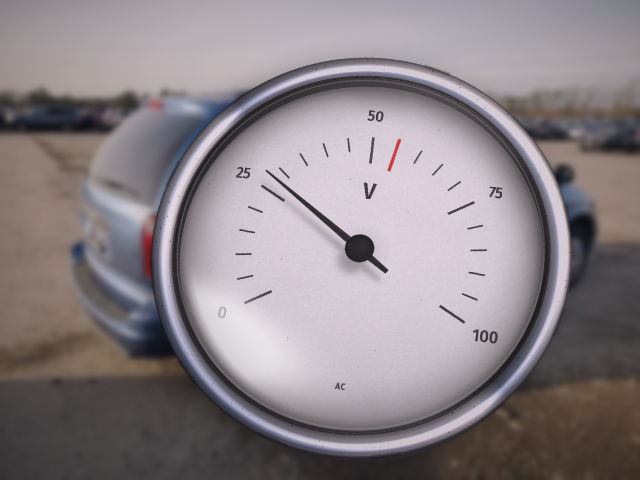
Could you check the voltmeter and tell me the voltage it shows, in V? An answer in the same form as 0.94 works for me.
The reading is 27.5
